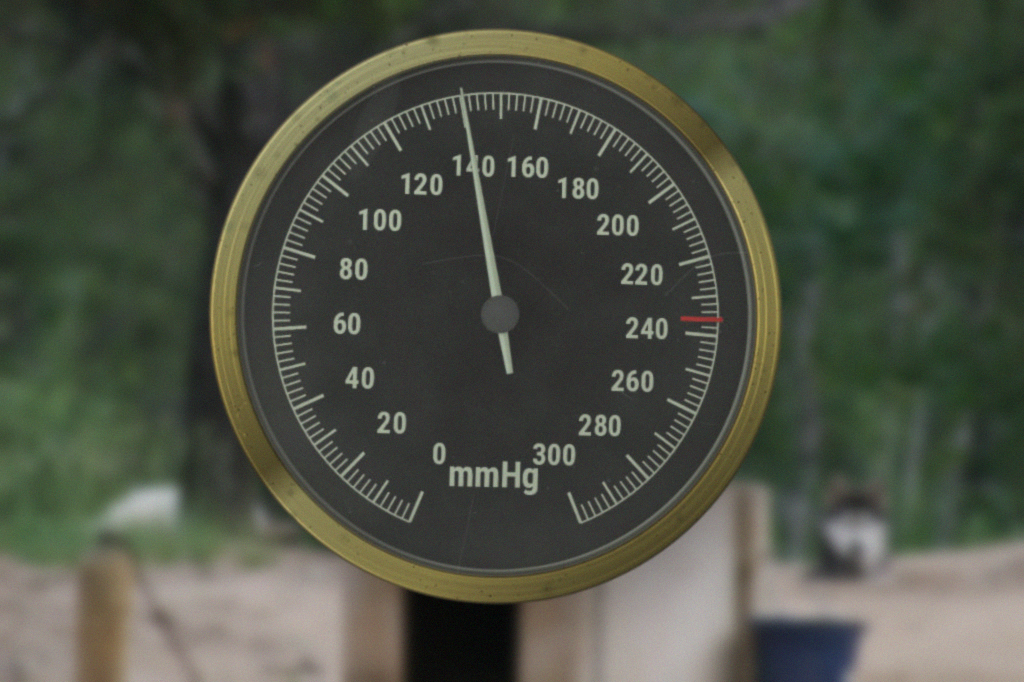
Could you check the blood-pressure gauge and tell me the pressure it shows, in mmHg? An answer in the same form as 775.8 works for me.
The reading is 140
